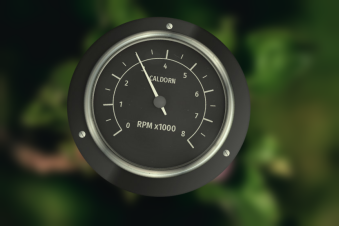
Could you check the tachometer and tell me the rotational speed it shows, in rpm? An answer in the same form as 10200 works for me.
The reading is 3000
